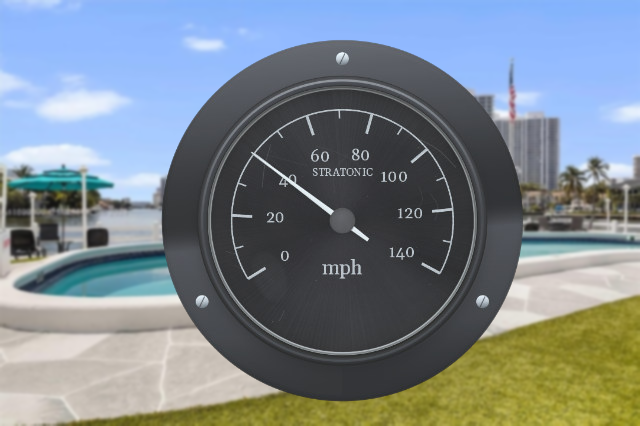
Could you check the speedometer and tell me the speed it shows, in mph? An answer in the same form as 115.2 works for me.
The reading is 40
